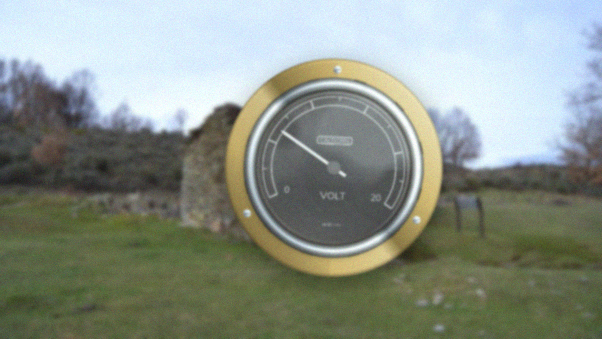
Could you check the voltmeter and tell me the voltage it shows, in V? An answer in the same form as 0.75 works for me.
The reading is 5
